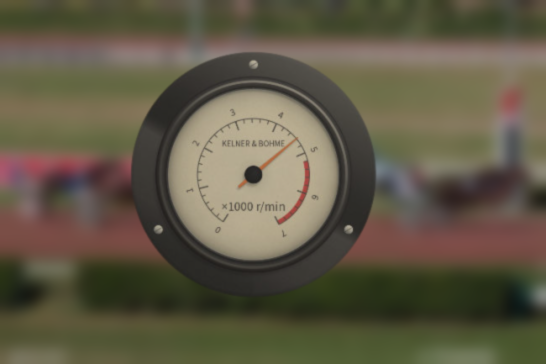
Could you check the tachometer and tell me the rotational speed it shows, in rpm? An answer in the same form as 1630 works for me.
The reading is 4600
